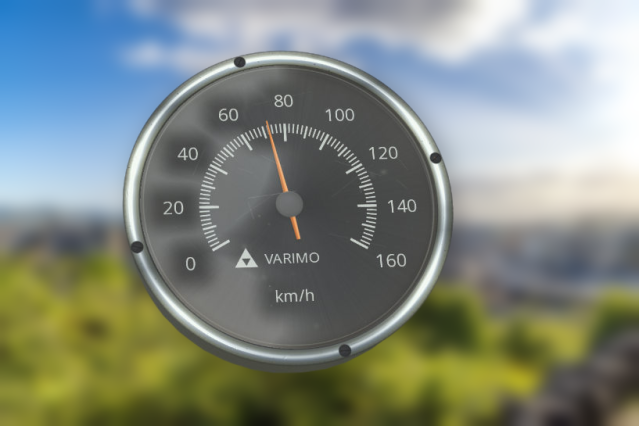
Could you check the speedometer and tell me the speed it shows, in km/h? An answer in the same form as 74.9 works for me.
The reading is 72
